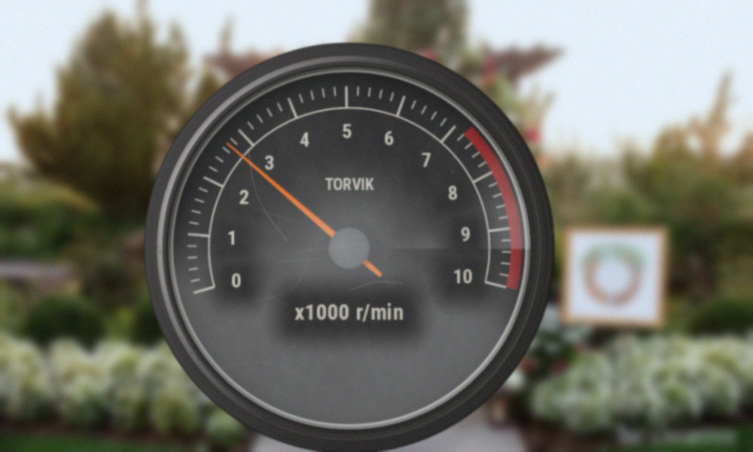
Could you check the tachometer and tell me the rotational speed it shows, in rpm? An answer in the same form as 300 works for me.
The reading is 2700
